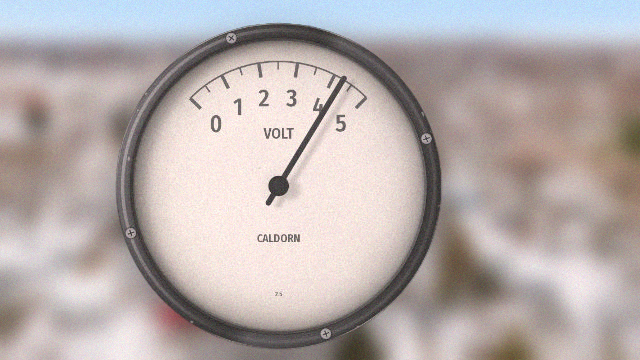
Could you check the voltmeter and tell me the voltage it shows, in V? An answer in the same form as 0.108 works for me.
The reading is 4.25
